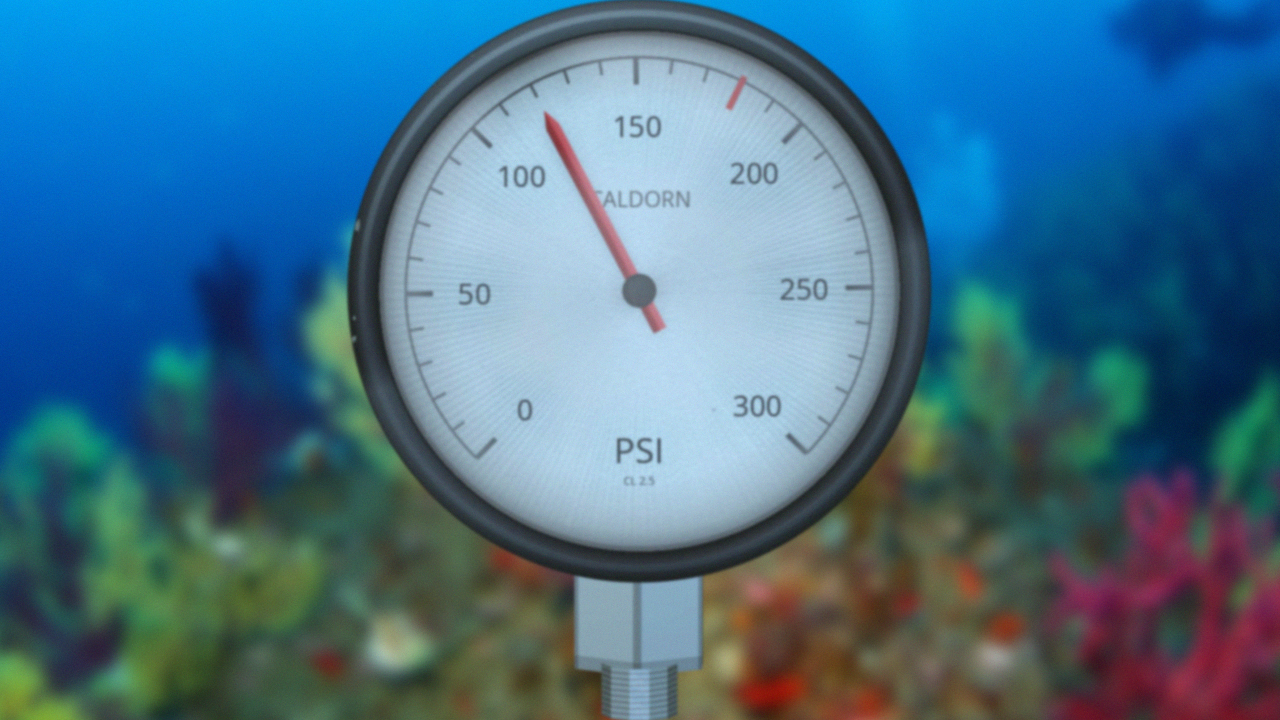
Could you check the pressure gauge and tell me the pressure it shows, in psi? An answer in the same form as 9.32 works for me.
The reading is 120
